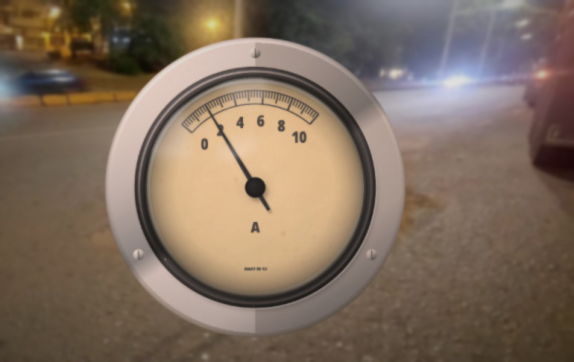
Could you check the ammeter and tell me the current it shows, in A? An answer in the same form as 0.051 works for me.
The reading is 2
